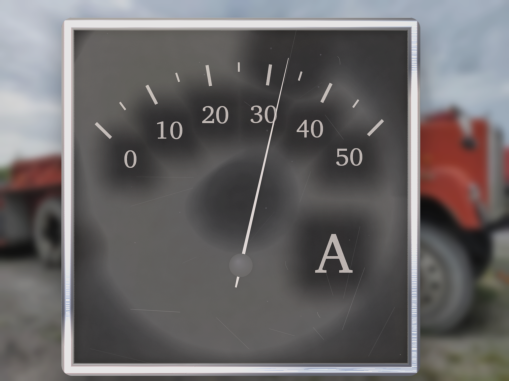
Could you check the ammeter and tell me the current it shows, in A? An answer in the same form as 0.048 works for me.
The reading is 32.5
